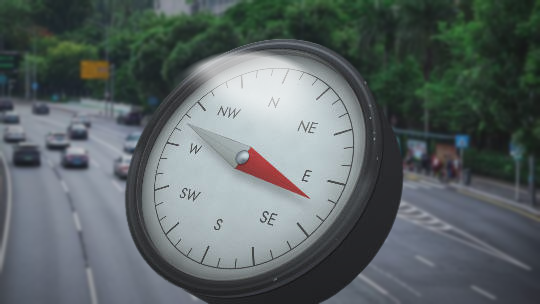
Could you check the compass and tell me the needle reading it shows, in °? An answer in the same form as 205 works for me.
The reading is 105
